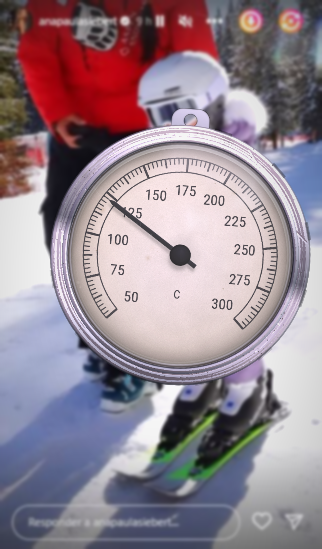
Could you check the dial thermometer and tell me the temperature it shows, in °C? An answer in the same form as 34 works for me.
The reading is 122.5
